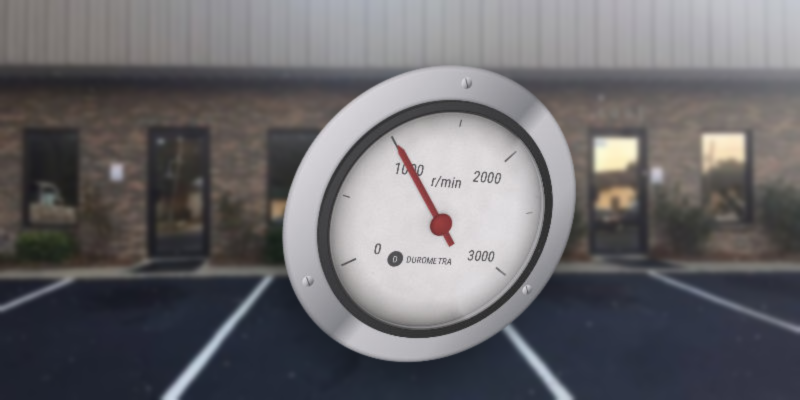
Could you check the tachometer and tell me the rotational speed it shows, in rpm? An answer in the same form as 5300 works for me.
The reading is 1000
